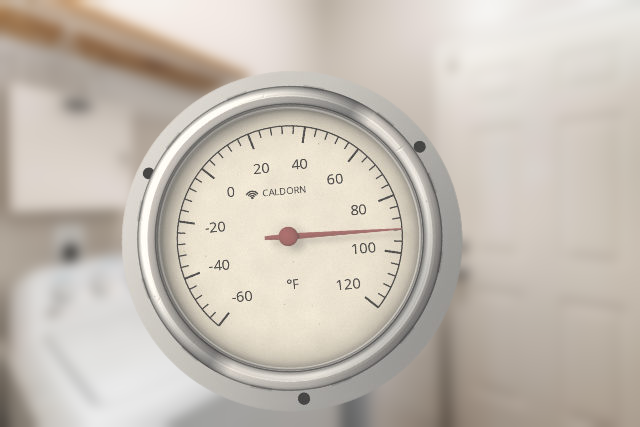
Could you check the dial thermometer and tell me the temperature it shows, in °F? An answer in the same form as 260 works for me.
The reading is 92
